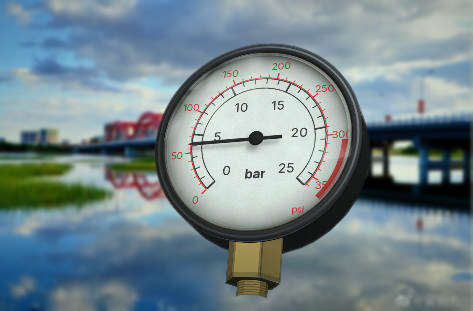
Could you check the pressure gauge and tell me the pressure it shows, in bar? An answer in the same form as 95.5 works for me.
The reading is 4
